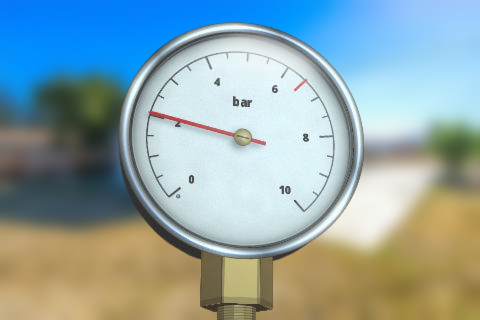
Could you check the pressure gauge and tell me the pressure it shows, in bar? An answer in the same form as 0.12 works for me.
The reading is 2
